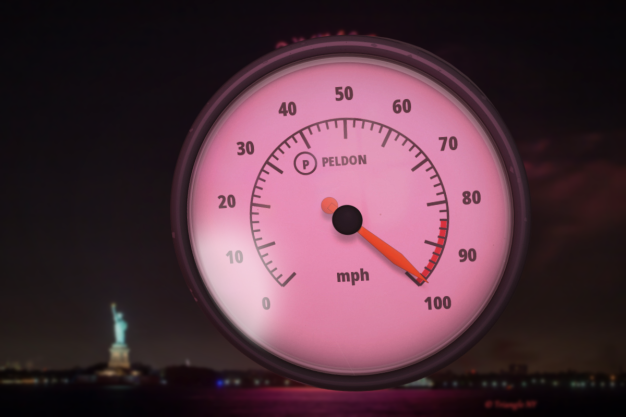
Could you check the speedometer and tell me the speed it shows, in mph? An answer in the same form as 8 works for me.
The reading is 98
